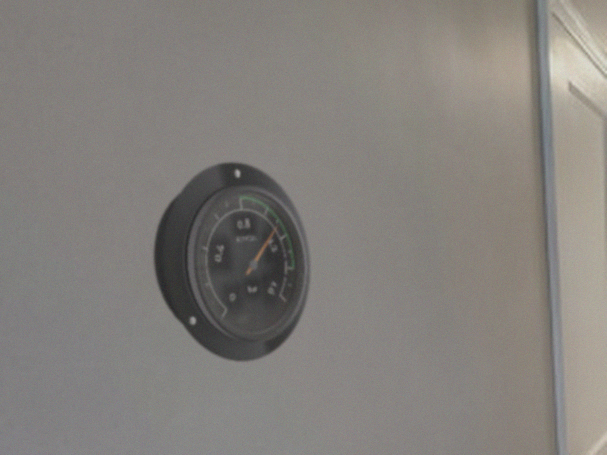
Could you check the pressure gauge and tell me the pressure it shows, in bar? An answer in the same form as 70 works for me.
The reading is 1.1
